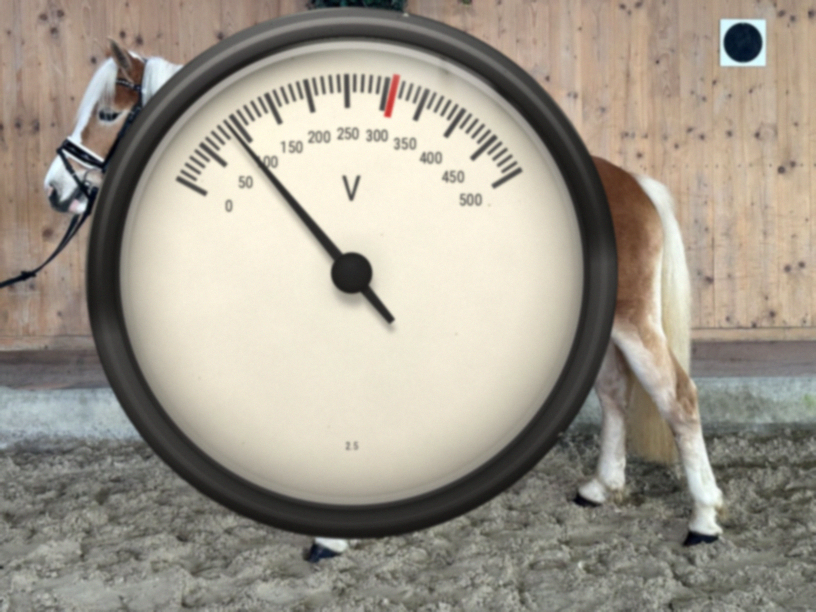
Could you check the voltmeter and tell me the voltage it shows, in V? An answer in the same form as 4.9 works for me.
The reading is 90
